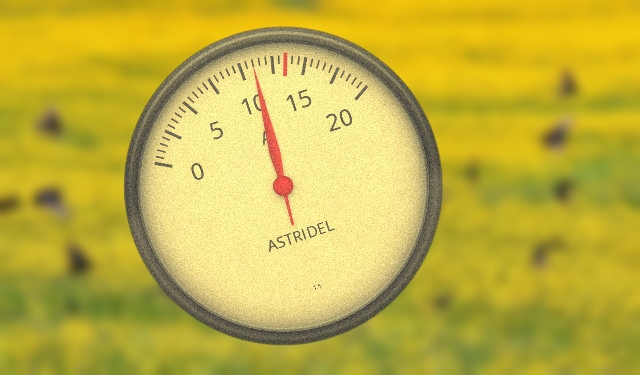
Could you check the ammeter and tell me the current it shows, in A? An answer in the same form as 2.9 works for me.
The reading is 11
